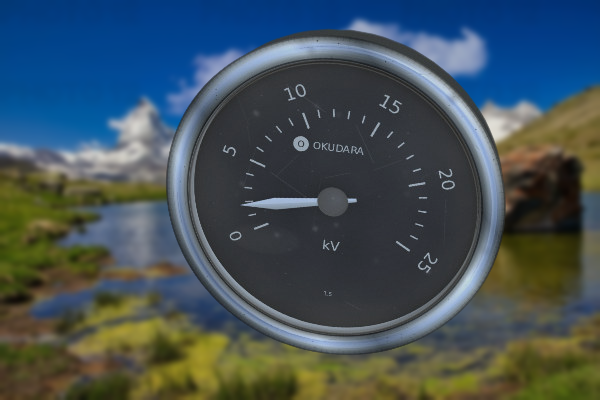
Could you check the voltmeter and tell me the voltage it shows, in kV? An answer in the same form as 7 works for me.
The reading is 2
